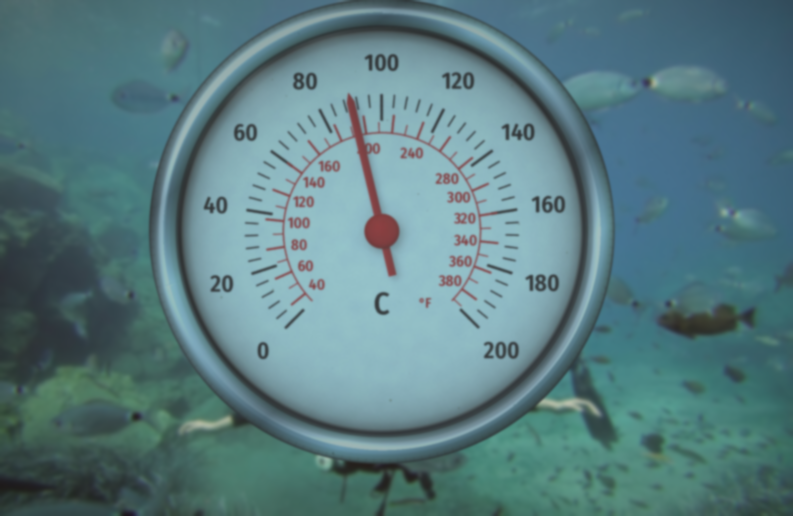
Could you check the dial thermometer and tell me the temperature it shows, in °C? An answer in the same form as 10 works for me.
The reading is 90
